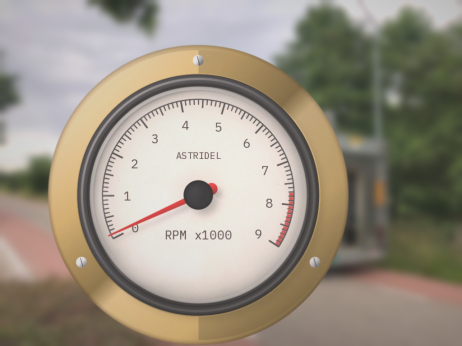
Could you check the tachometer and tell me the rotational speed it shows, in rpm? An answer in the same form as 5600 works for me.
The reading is 100
